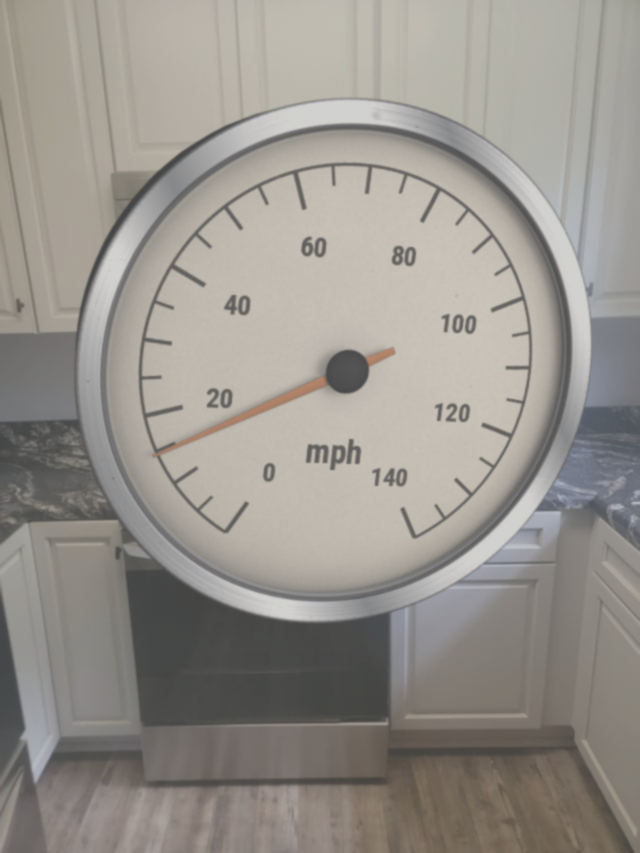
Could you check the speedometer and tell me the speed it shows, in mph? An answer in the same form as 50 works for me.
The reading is 15
